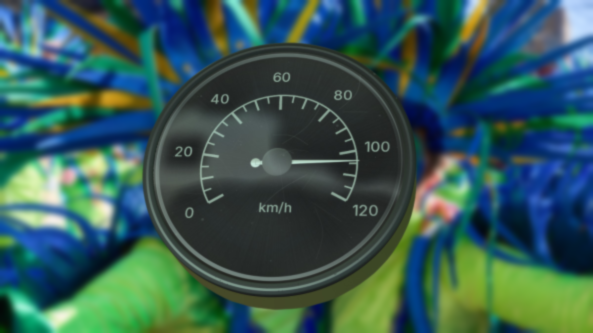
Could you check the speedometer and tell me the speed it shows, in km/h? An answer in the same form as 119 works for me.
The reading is 105
